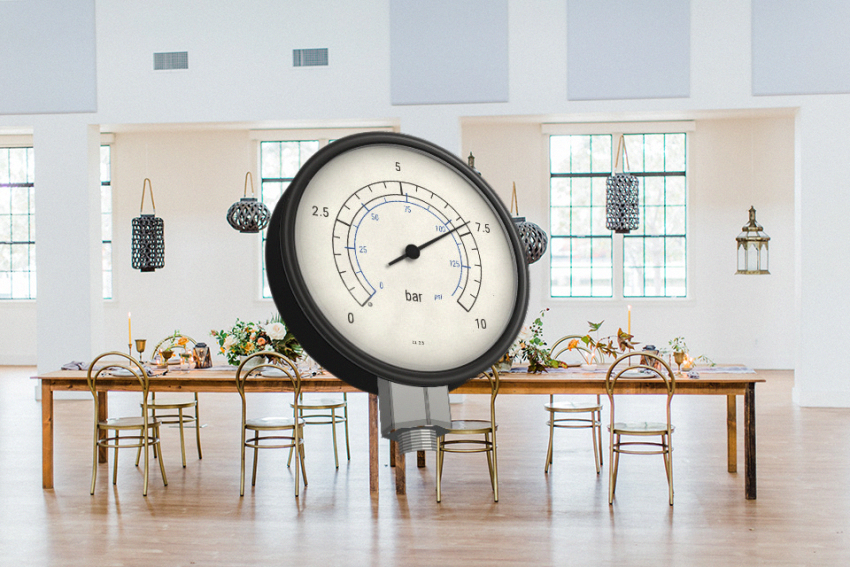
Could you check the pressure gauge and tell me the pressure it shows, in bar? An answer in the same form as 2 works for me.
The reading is 7.25
